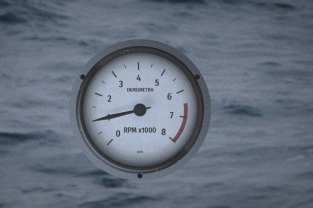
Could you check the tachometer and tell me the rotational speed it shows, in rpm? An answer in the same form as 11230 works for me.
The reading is 1000
